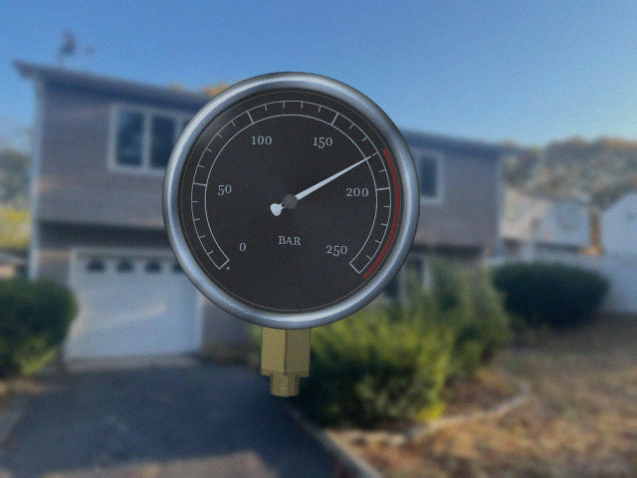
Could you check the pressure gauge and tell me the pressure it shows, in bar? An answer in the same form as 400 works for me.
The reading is 180
